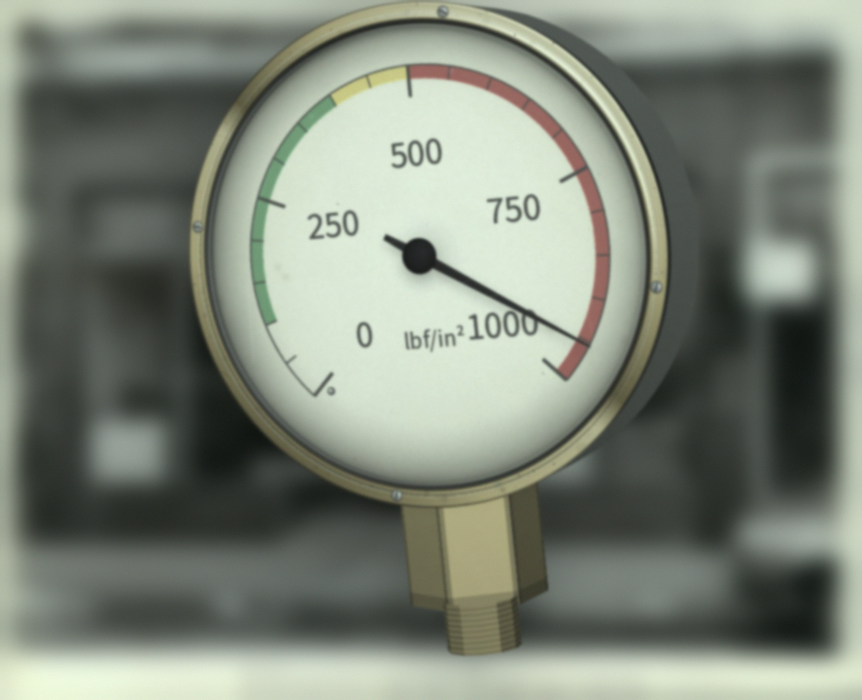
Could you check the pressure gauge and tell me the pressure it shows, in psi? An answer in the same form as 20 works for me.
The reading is 950
